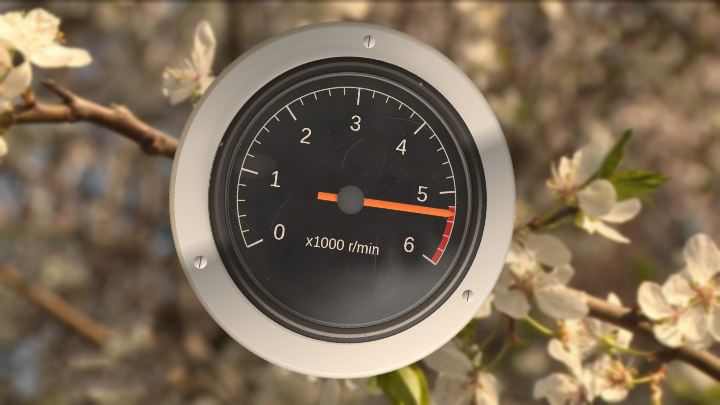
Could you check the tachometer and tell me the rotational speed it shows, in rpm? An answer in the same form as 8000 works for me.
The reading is 5300
